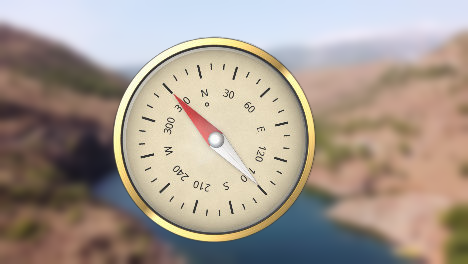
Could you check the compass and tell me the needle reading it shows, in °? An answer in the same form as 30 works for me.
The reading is 330
